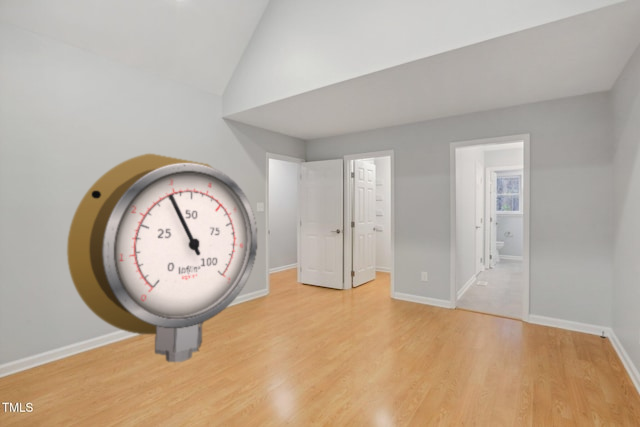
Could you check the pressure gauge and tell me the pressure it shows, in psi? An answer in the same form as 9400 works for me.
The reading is 40
